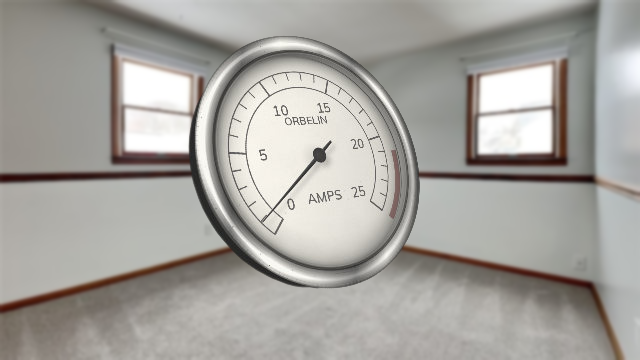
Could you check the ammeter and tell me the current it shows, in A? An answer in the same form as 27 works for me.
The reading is 1
